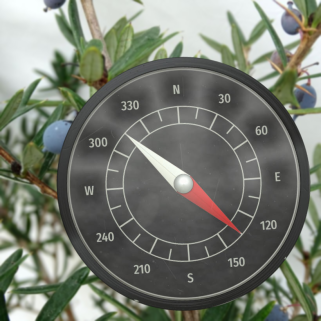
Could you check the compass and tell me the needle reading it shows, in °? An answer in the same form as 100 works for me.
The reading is 135
